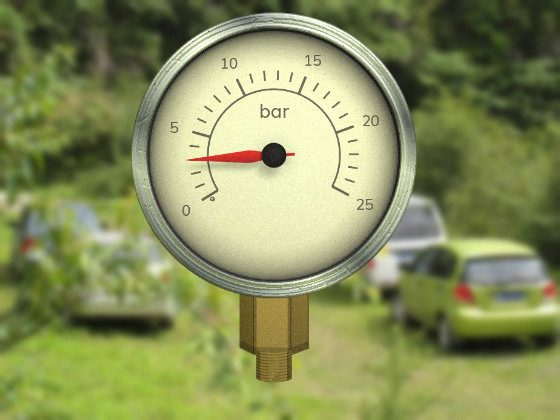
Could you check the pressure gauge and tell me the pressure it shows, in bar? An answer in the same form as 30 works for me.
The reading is 3
